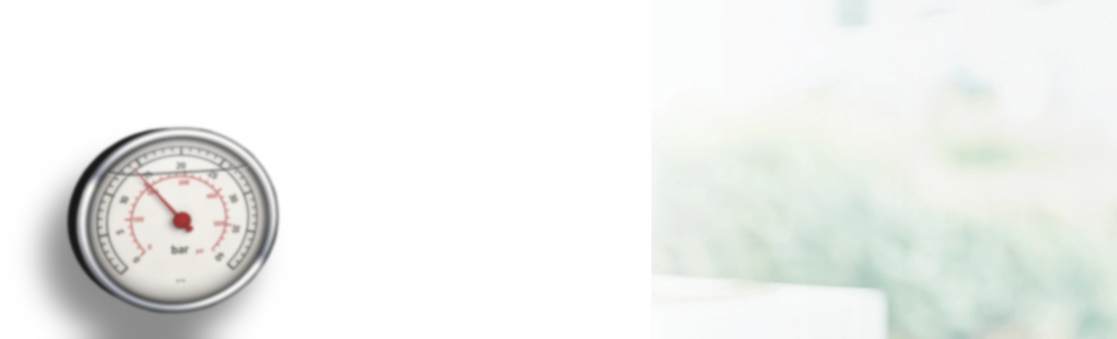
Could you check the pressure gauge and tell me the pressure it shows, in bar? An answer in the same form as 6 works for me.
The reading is 14
